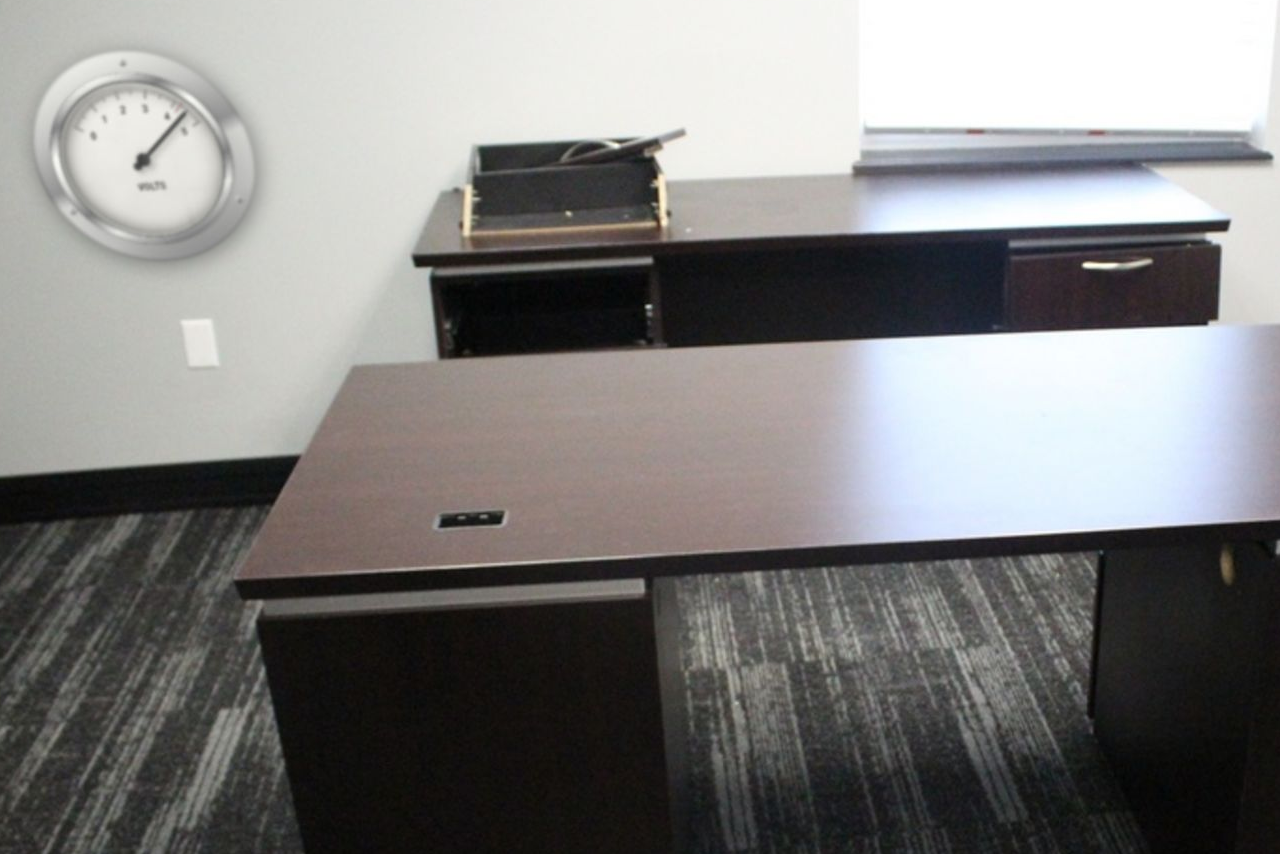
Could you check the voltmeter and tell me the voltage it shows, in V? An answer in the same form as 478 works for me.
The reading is 4.5
